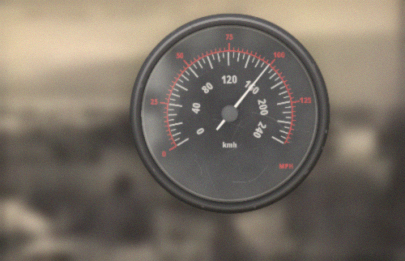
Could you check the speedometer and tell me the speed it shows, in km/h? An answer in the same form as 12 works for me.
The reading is 160
